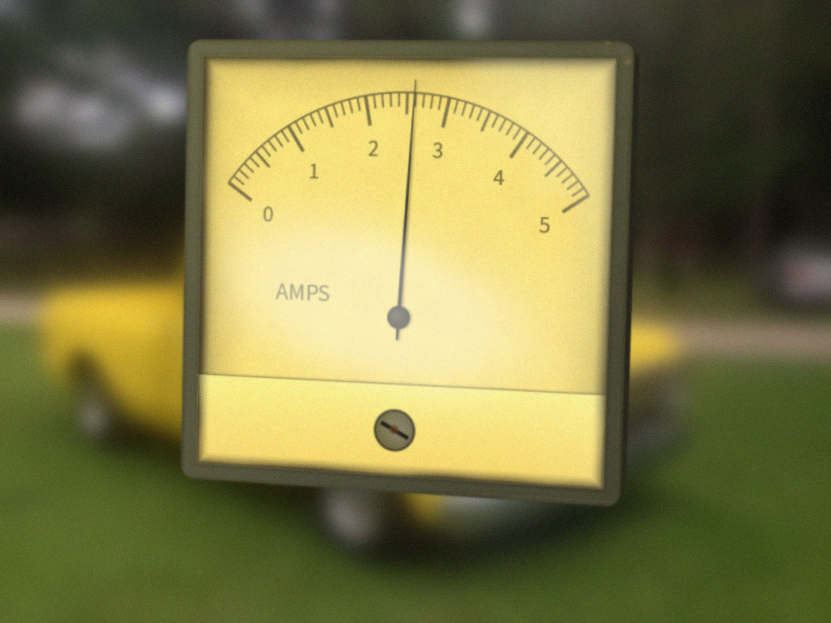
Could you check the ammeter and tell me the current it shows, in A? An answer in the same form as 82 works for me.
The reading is 2.6
